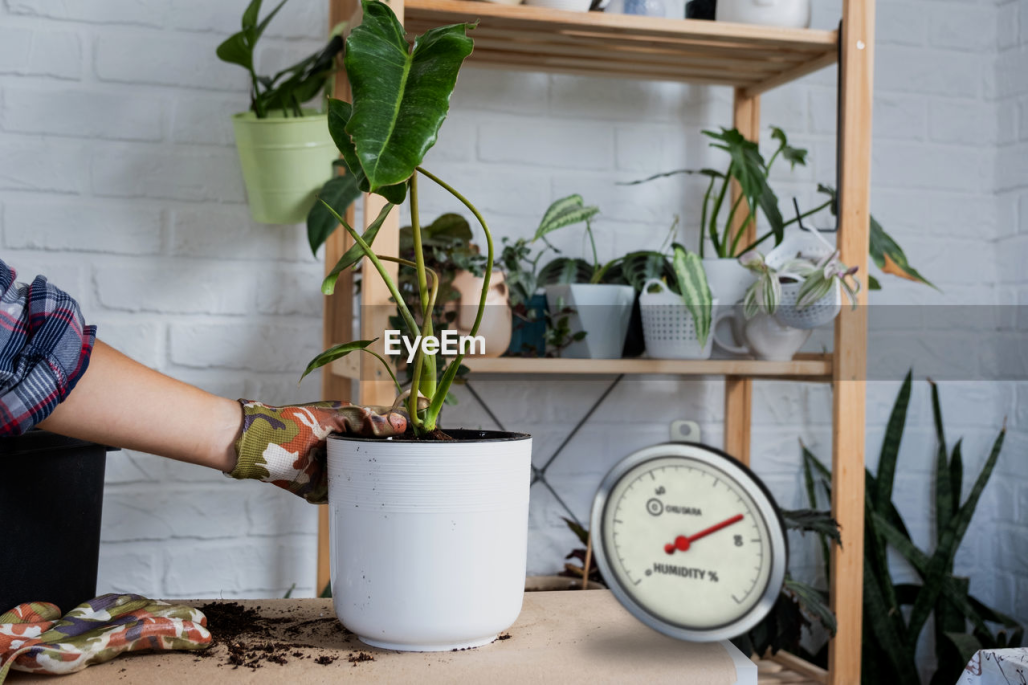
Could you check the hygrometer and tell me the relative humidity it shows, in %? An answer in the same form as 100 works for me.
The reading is 72
